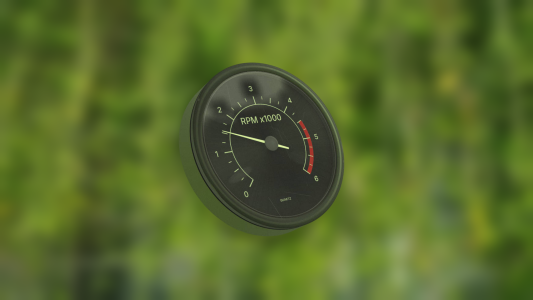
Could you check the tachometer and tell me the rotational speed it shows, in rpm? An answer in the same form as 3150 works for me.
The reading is 1500
